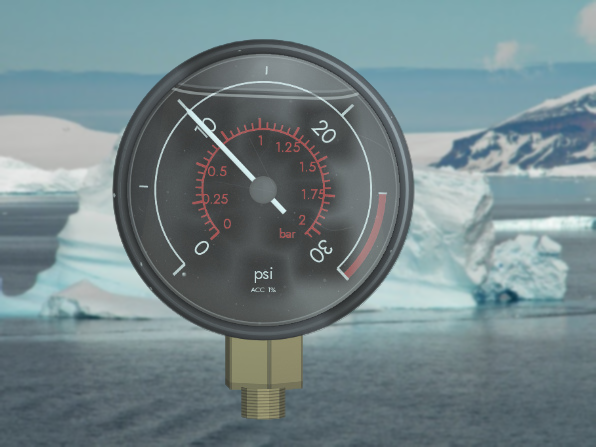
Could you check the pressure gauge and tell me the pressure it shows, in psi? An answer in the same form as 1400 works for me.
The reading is 10
